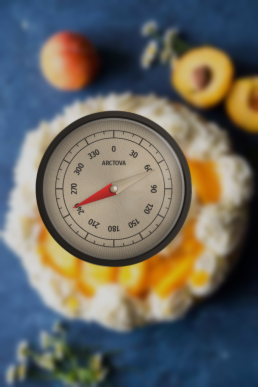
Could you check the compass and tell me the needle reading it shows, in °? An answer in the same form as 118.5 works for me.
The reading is 245
